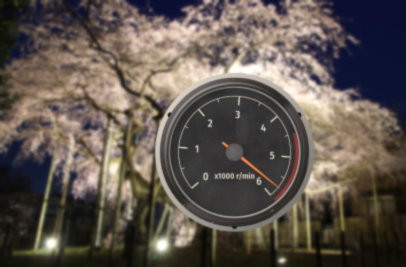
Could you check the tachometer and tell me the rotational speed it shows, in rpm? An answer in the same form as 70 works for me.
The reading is 5750
